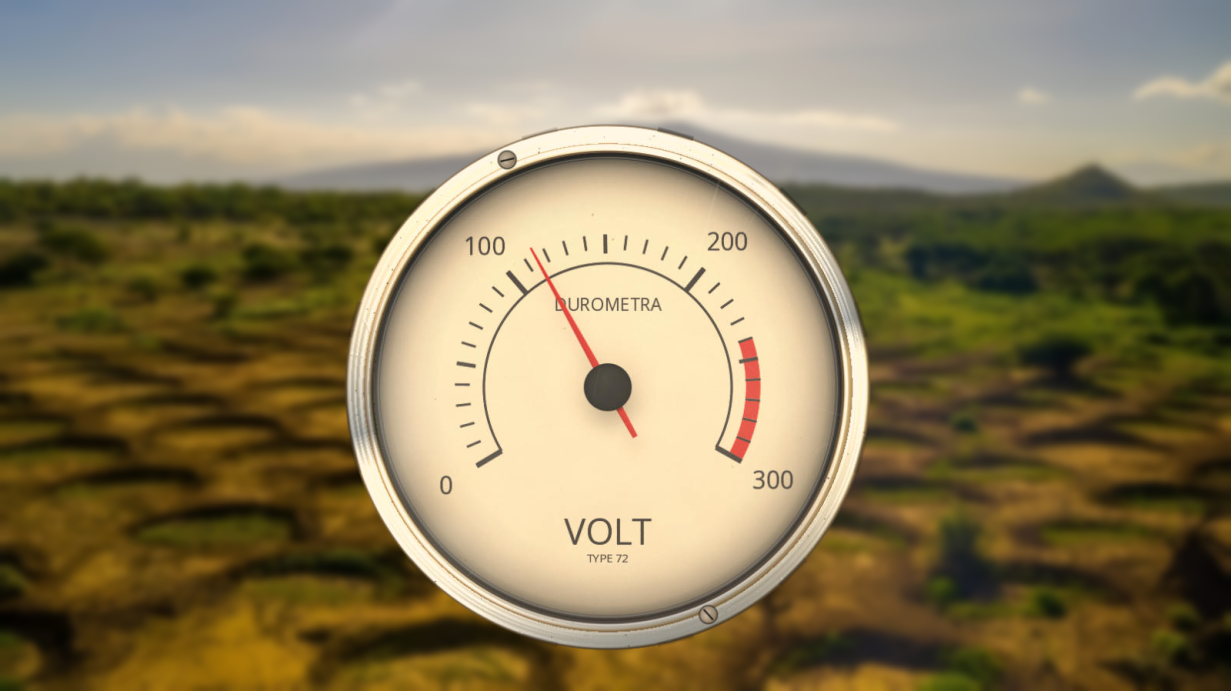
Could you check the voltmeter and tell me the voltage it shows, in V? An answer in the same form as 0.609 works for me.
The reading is 115
